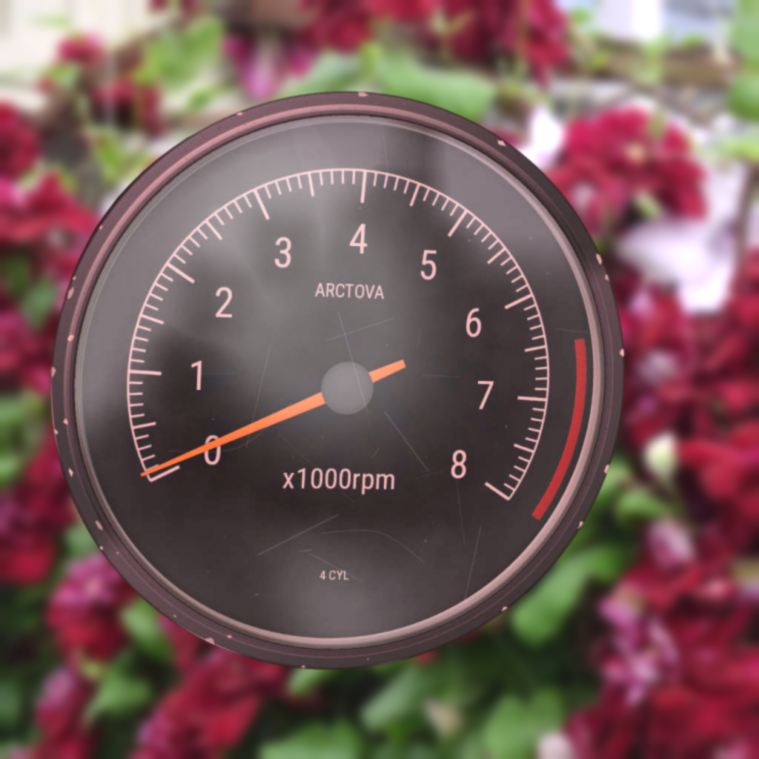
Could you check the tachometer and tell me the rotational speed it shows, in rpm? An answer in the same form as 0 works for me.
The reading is 100
